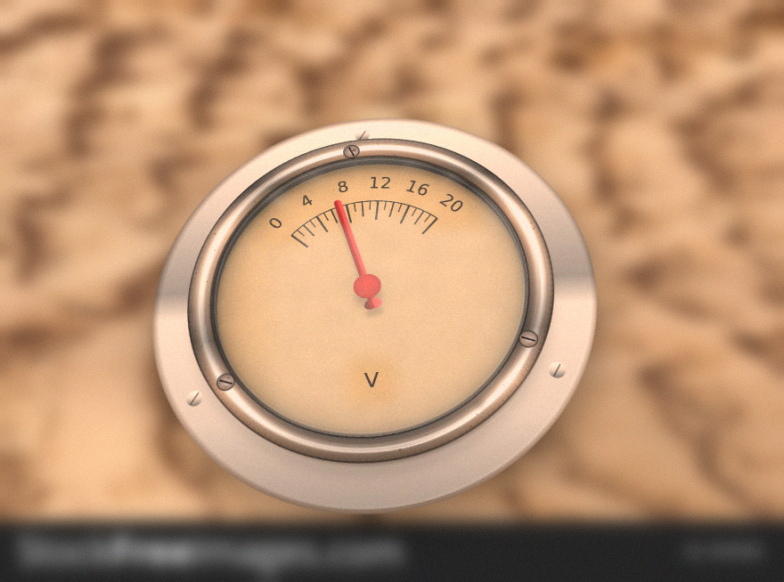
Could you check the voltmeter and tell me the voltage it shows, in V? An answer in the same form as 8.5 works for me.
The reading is 7
